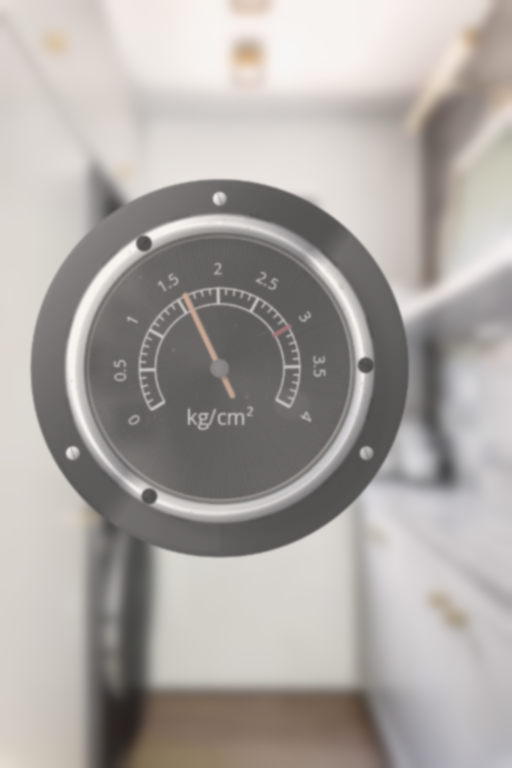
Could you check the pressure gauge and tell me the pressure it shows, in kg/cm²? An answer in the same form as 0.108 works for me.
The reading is 1.6
